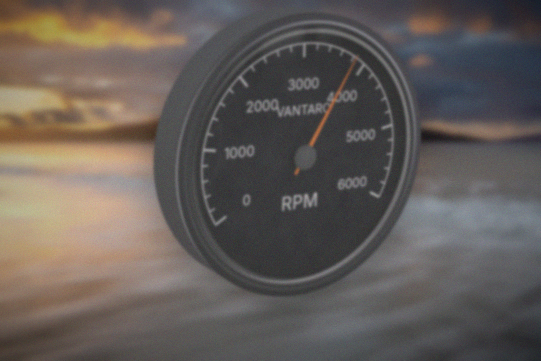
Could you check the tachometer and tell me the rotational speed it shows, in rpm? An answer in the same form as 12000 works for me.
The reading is 3800
